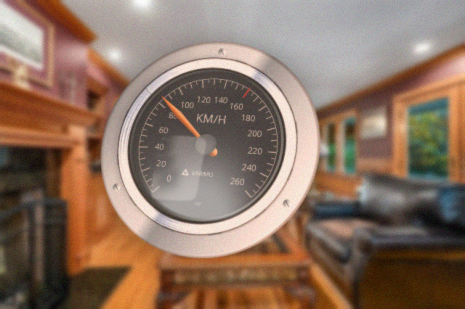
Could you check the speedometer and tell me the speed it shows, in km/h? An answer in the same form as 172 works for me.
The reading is 85
